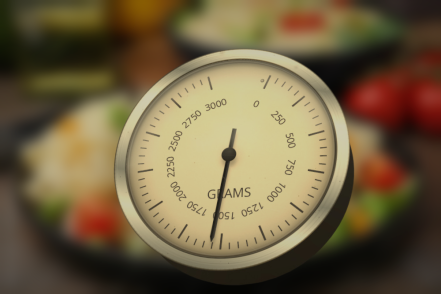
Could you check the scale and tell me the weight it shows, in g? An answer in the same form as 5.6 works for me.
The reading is 1550
